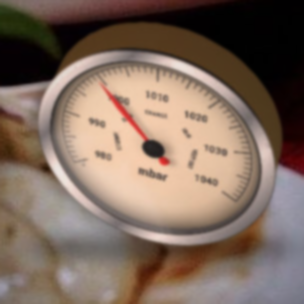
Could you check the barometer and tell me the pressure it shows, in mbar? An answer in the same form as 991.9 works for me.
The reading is 1000
